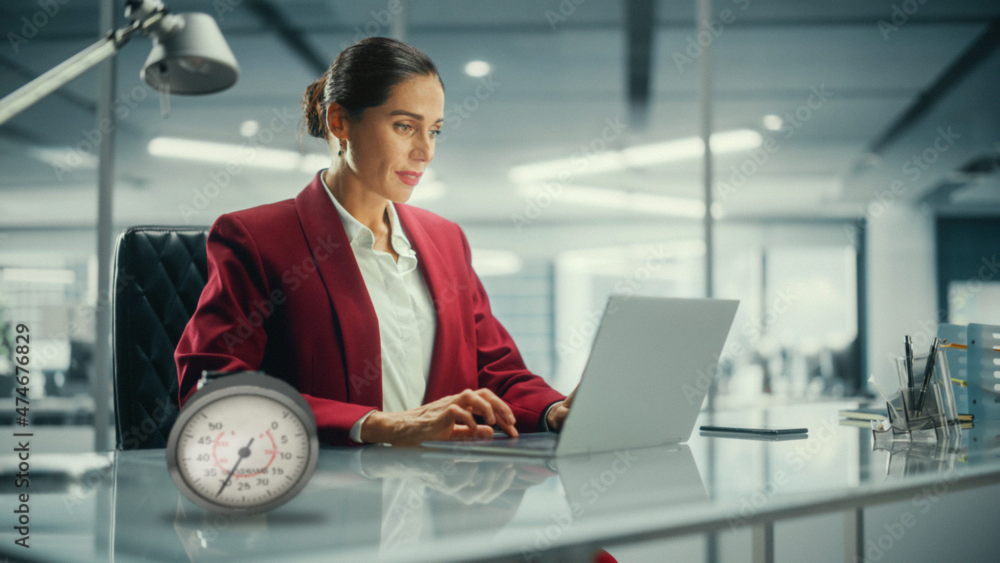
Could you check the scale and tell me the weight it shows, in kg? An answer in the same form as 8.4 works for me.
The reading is 30
